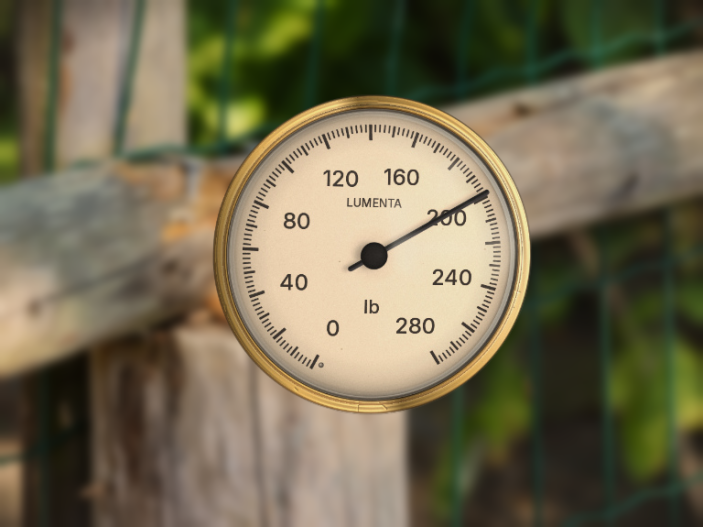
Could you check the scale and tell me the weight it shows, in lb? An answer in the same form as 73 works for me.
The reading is 198
